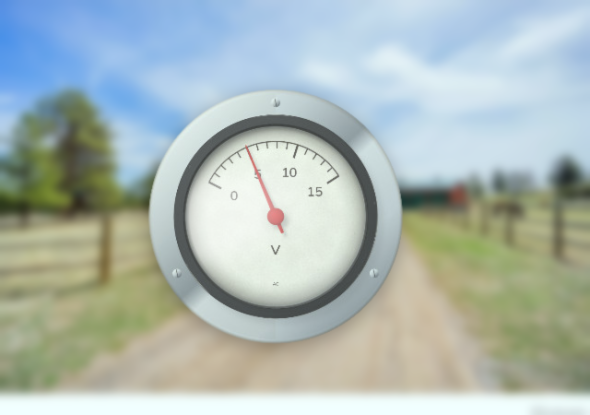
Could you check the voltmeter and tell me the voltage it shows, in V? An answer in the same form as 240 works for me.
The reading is 5
